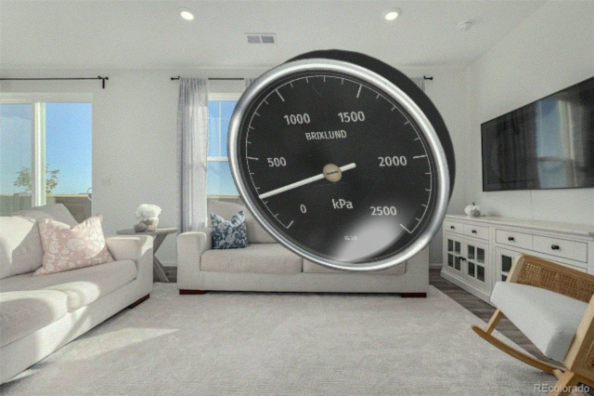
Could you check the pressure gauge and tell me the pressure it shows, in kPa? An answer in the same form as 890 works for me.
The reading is 250
